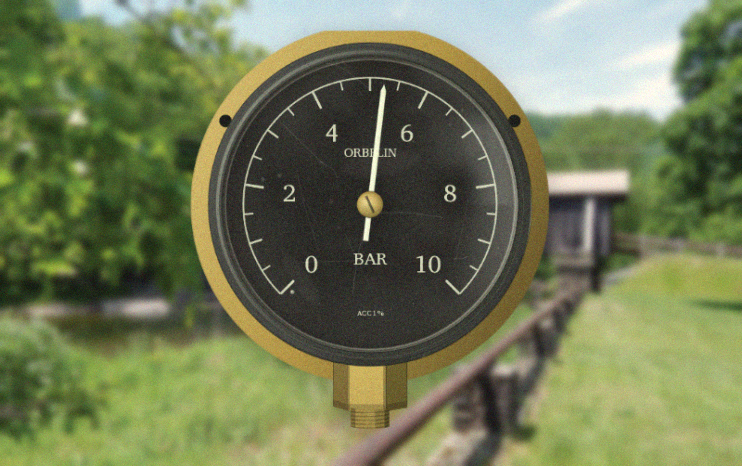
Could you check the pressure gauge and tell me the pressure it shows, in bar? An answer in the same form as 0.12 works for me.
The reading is 5.25
